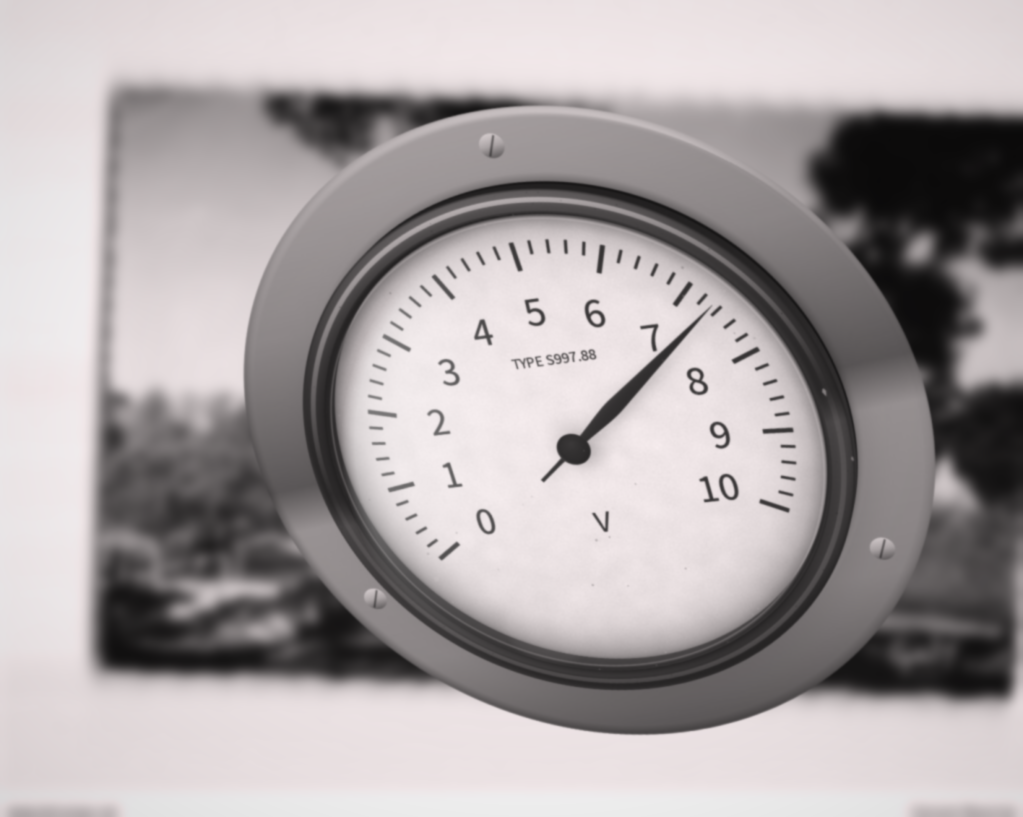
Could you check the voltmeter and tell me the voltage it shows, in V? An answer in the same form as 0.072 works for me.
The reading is 7.3
